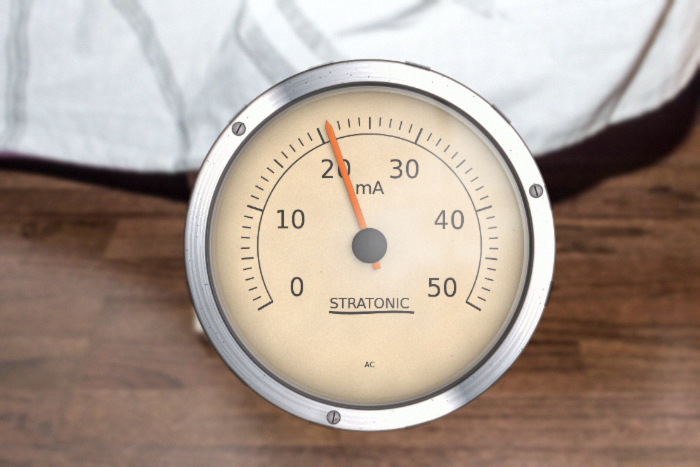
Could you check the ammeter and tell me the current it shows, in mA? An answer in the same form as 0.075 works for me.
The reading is 21
